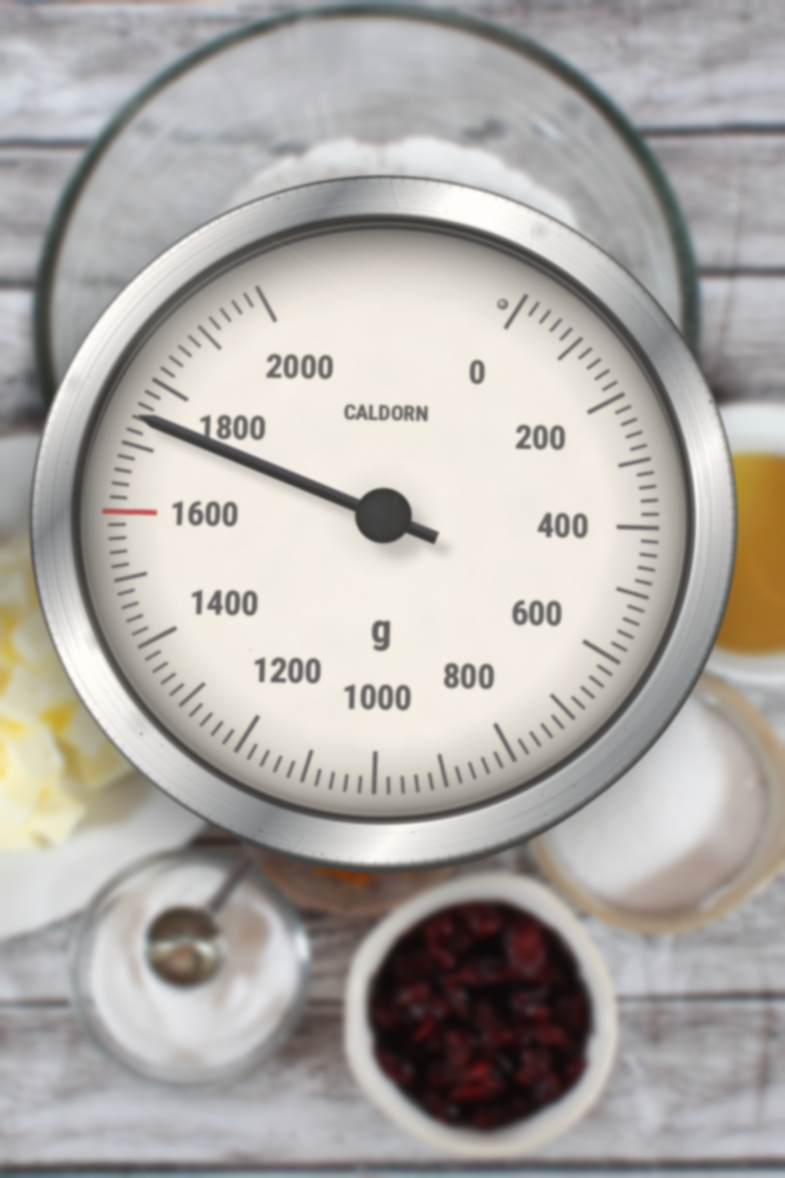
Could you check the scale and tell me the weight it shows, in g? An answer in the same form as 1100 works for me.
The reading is 1740
